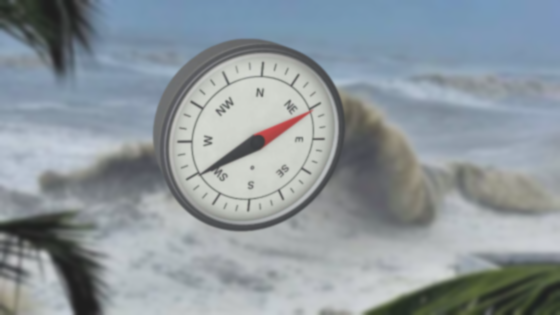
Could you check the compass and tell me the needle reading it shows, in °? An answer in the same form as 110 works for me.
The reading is 60
